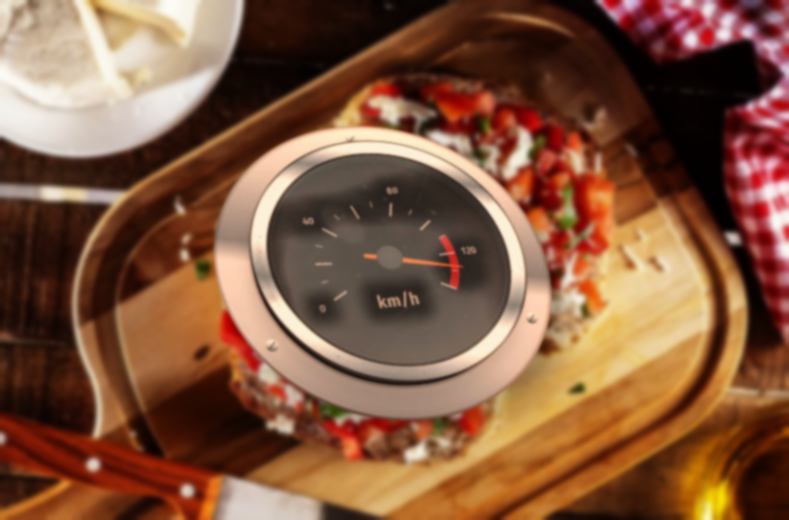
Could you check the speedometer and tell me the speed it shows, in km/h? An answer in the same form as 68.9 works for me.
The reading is 130
